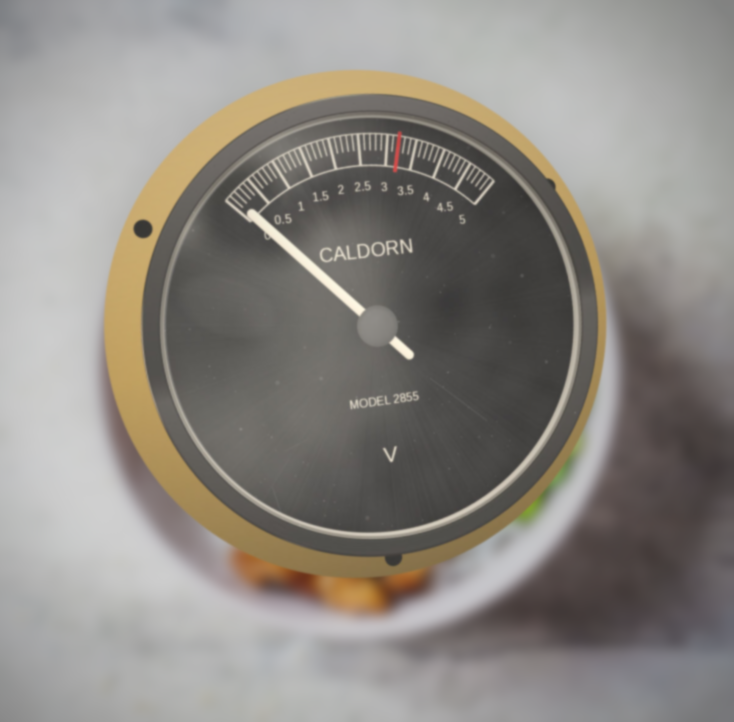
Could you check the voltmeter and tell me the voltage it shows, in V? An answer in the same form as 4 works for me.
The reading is 0.1
